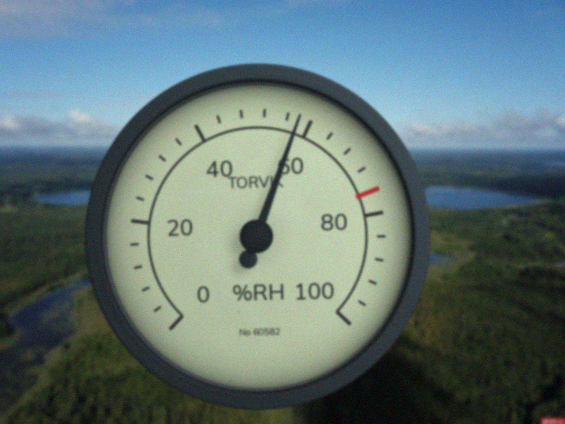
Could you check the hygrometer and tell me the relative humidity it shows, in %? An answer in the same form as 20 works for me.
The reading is 58
